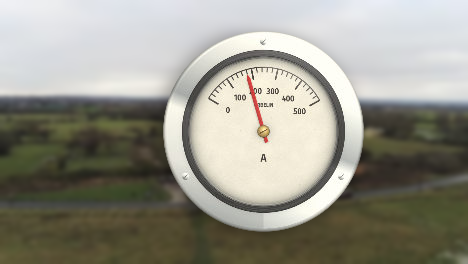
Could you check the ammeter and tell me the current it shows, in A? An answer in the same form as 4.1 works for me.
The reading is 180
